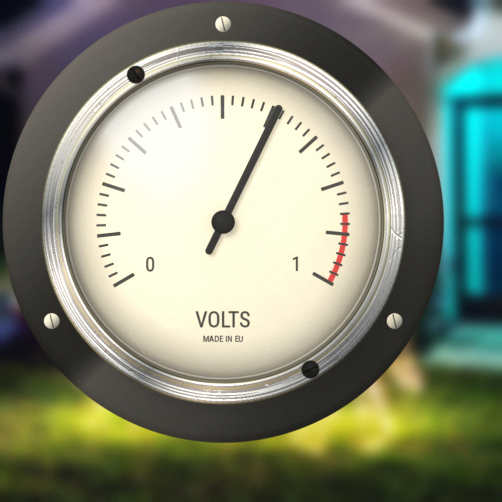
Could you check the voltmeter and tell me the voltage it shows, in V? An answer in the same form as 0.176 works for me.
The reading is 0.61
